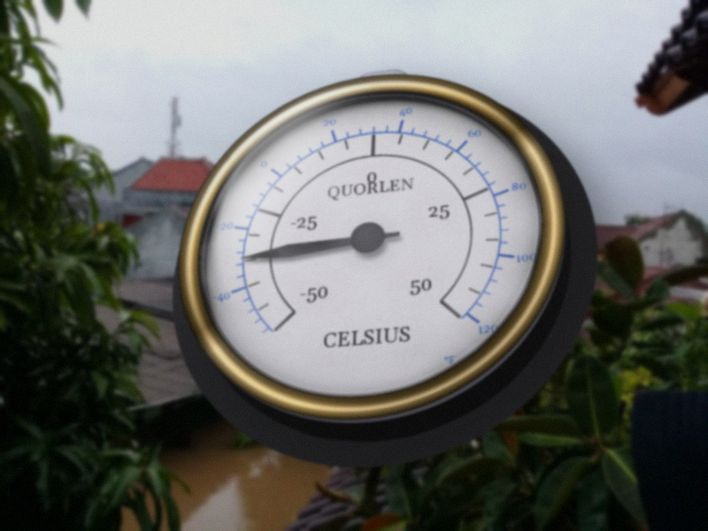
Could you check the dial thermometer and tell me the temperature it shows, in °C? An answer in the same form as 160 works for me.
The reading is -35
